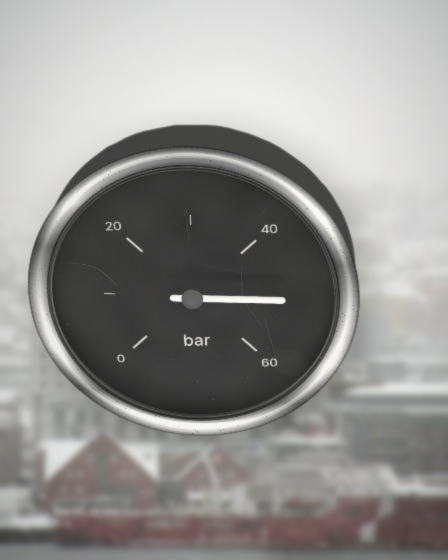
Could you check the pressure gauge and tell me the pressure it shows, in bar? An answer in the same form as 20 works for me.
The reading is 50
